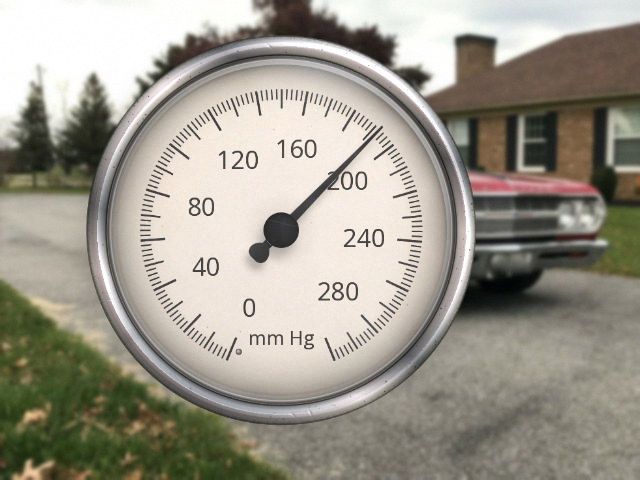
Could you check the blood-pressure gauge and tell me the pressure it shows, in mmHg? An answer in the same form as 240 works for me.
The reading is 192
